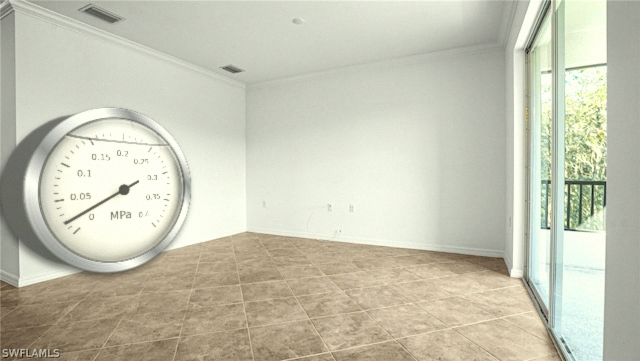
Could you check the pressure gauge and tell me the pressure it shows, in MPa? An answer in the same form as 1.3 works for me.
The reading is 0.02
